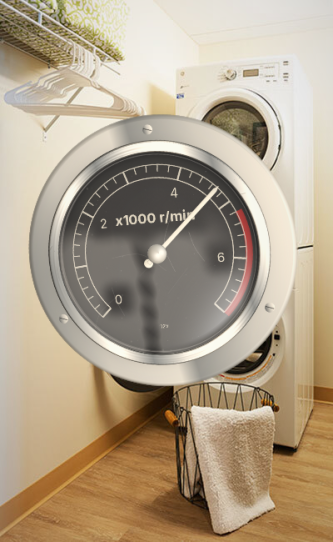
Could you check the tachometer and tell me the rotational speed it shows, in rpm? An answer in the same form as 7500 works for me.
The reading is 4700
